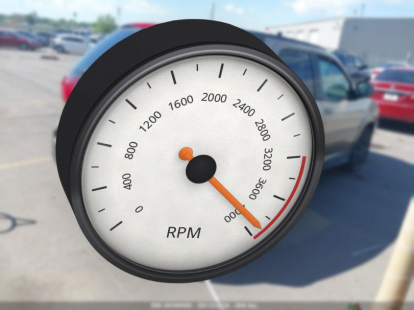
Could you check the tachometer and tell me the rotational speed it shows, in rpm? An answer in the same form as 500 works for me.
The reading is 3900
